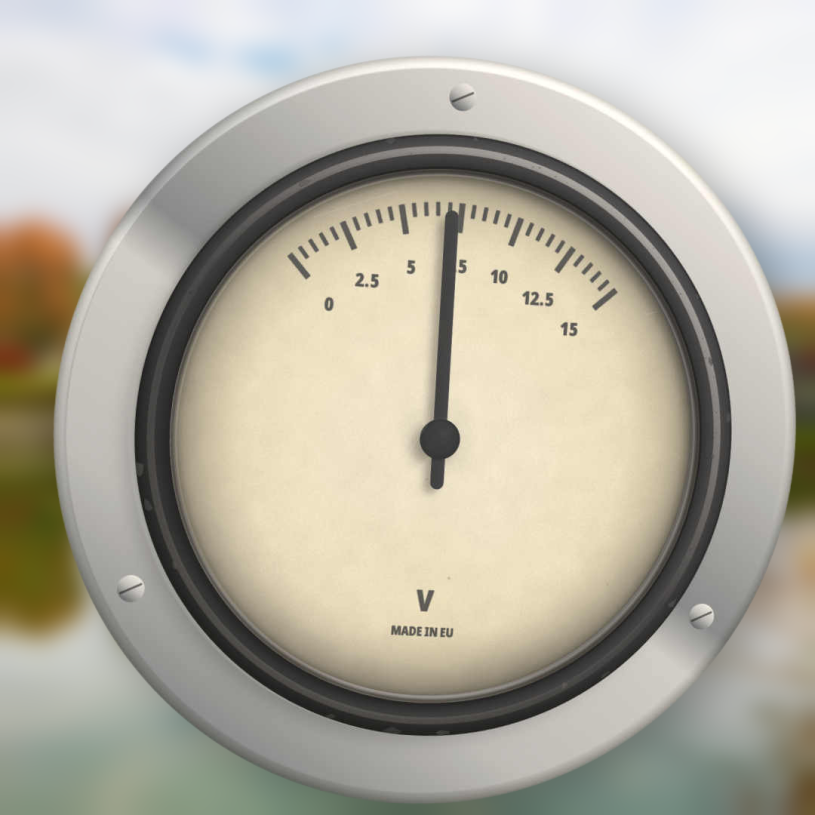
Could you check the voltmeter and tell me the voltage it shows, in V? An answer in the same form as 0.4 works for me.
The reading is 7
